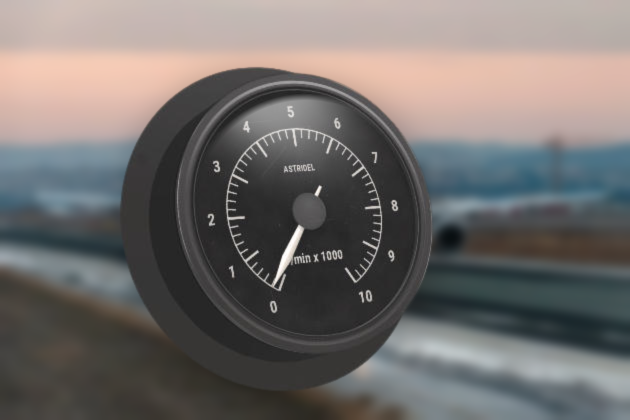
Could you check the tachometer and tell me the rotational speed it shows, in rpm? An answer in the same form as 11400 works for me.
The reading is 200
